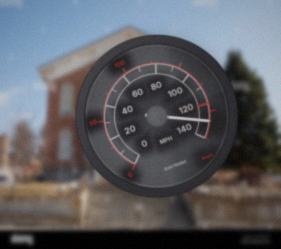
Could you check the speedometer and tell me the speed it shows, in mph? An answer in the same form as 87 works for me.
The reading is 130
